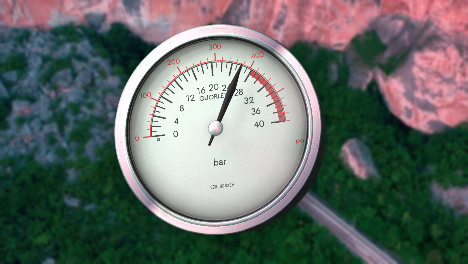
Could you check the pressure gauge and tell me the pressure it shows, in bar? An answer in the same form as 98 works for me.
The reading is 26
